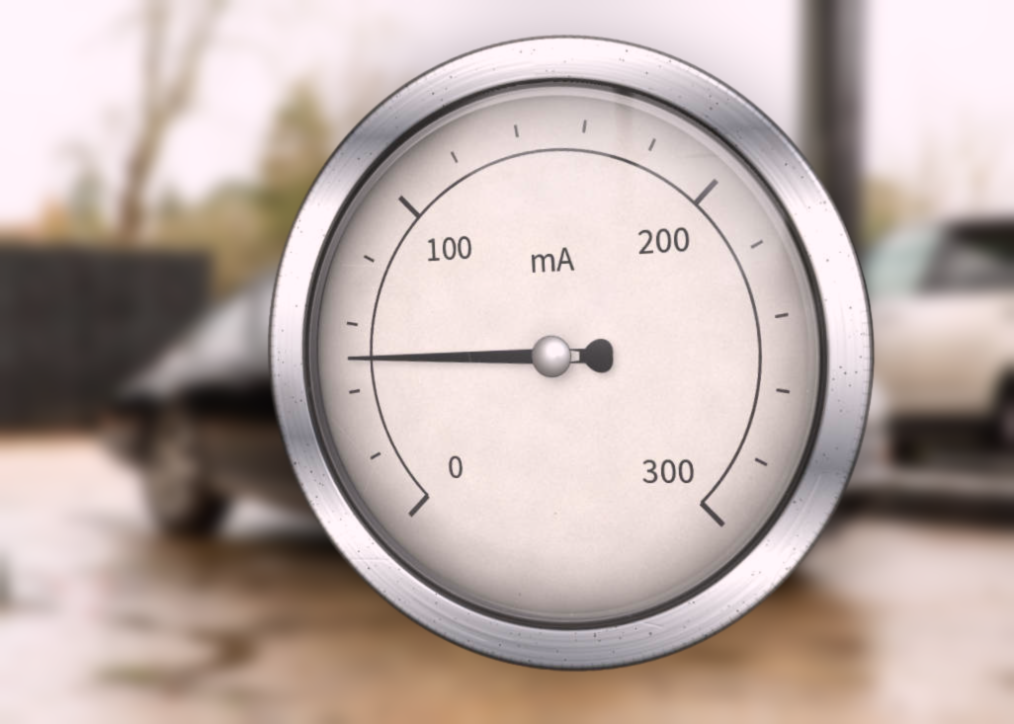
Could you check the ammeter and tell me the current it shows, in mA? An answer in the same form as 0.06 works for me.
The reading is 50
